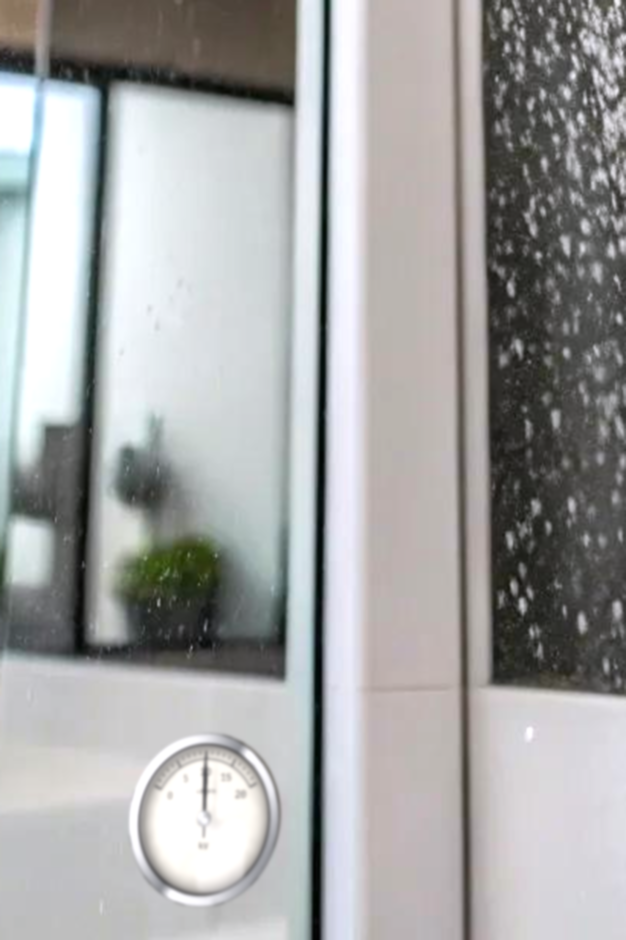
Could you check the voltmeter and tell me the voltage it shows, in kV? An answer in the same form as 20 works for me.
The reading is 10
